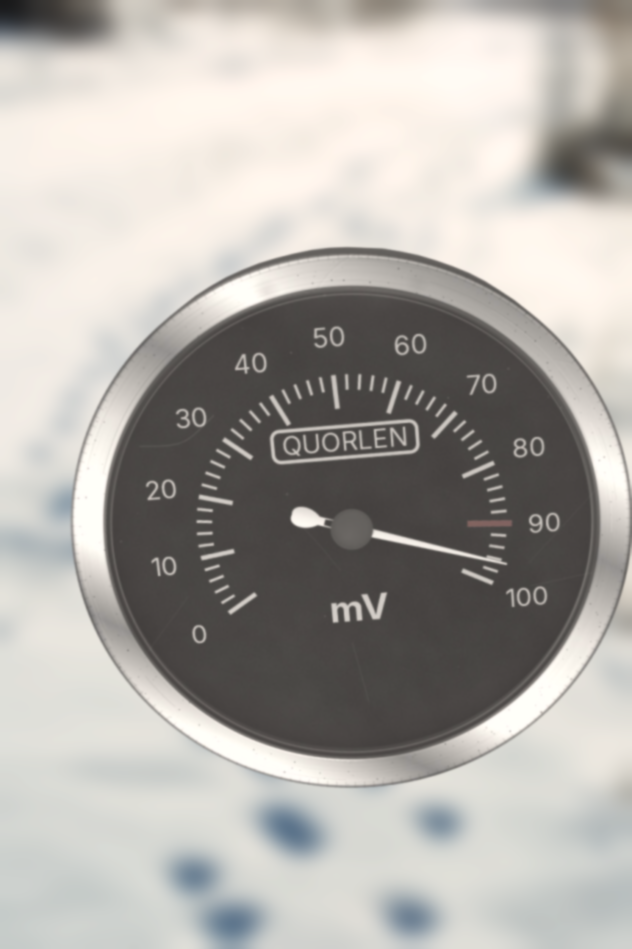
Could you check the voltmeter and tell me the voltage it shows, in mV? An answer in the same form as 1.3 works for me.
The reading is 96
